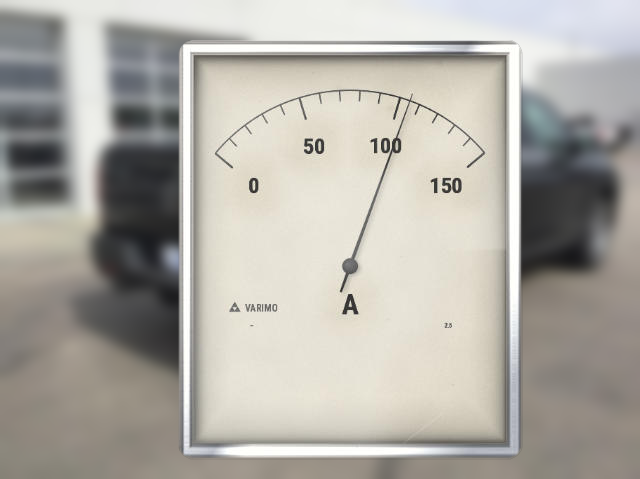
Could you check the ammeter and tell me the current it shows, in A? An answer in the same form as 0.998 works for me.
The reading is 105
